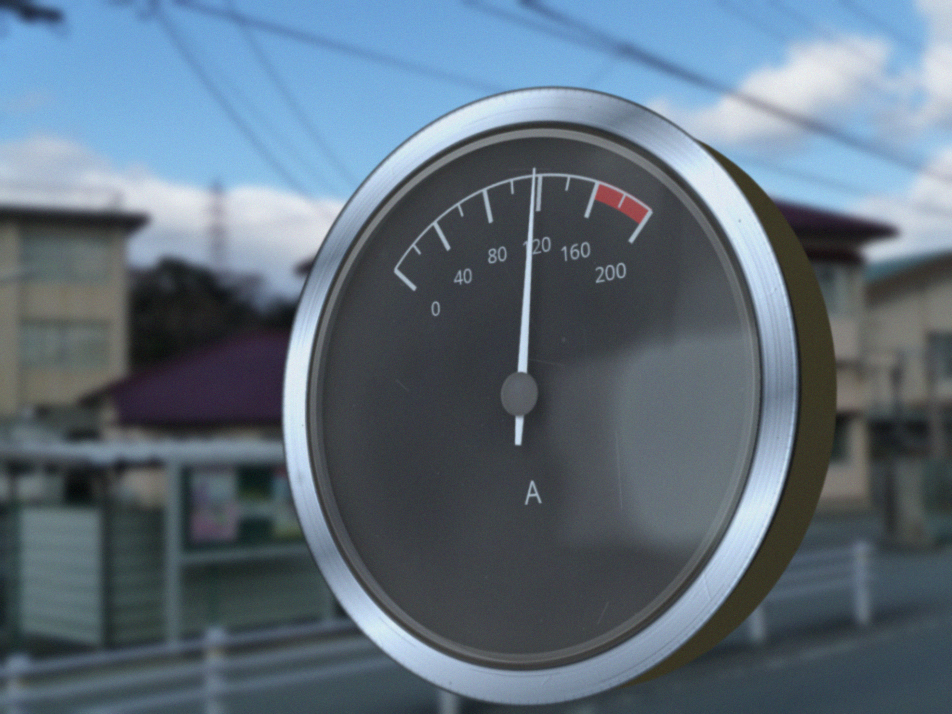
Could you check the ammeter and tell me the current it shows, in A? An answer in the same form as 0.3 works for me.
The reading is 120
